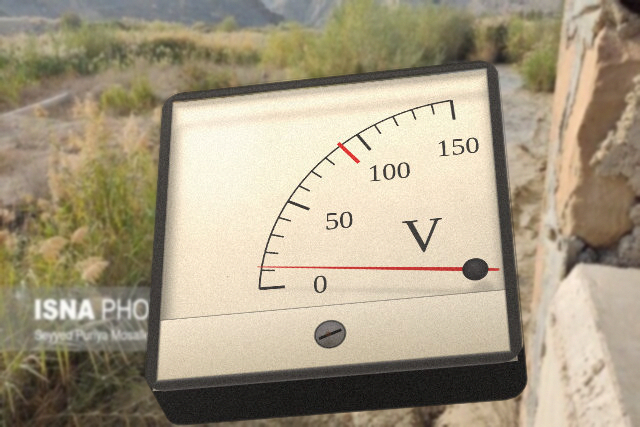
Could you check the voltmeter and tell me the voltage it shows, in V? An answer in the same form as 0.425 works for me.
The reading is 10
